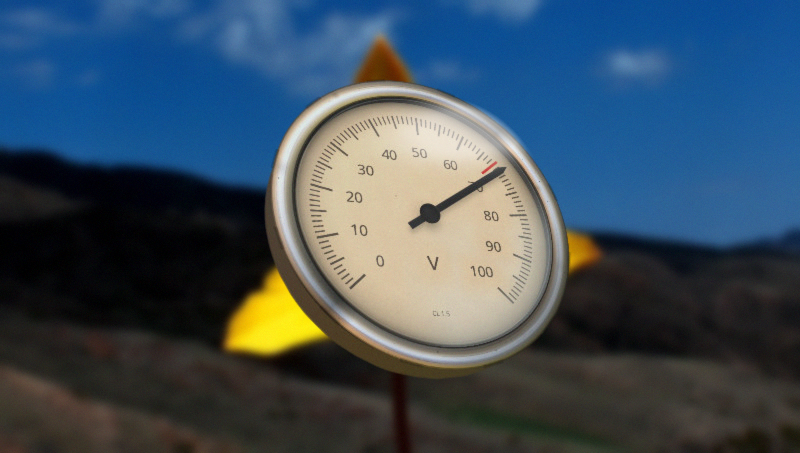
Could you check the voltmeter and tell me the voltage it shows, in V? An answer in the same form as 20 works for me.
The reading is 70
